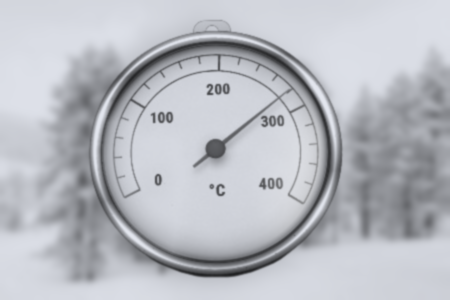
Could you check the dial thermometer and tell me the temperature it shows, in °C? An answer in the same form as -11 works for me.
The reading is 280
